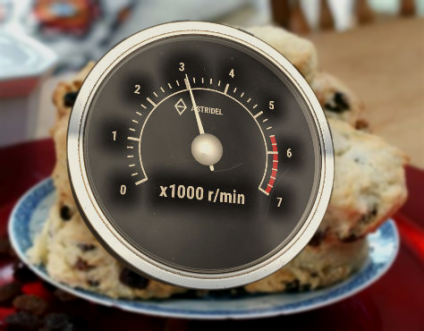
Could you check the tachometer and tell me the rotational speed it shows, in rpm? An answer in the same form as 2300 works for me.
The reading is 3000
